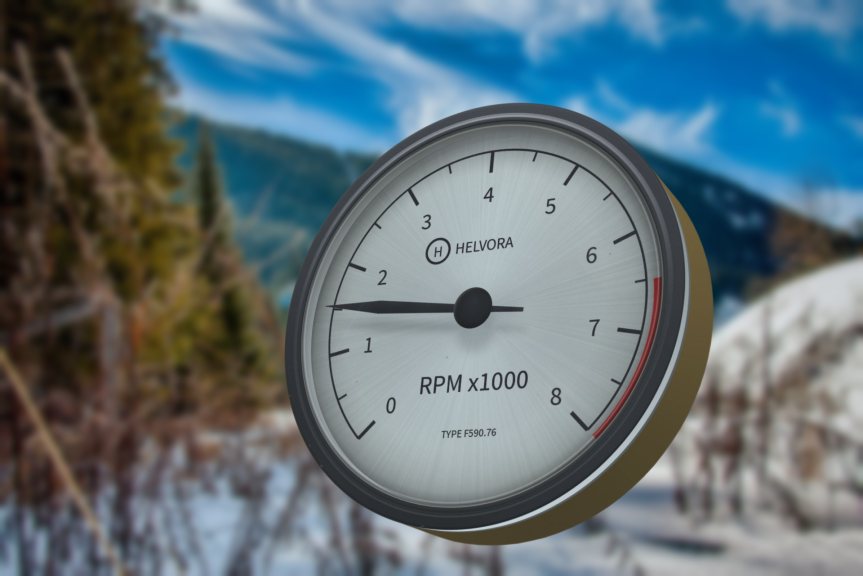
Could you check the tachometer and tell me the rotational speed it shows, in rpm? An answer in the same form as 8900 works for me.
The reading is 1500
